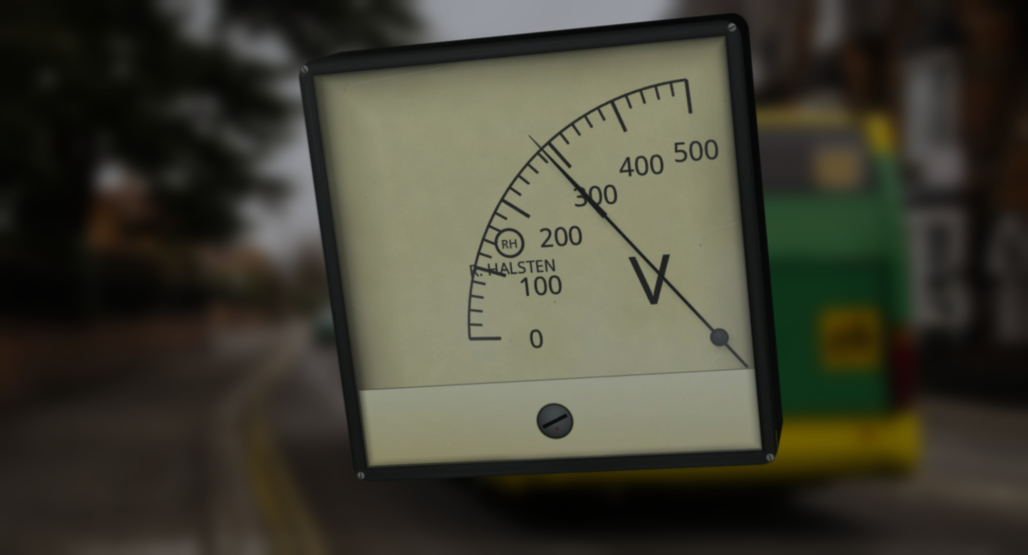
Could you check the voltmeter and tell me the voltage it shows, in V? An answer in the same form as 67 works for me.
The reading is 290
